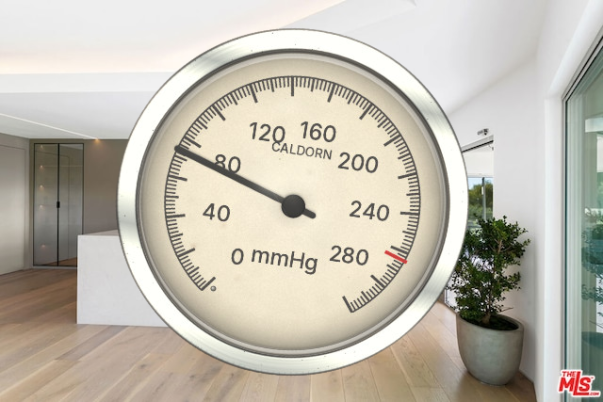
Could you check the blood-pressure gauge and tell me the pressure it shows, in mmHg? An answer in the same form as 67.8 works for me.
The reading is 74
